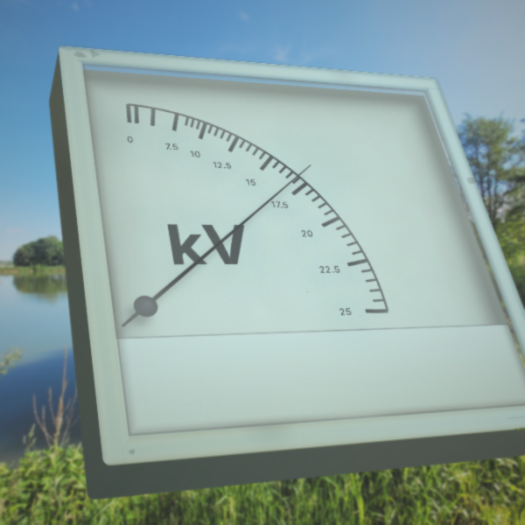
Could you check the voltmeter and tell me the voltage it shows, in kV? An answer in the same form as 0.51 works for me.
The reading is 17
